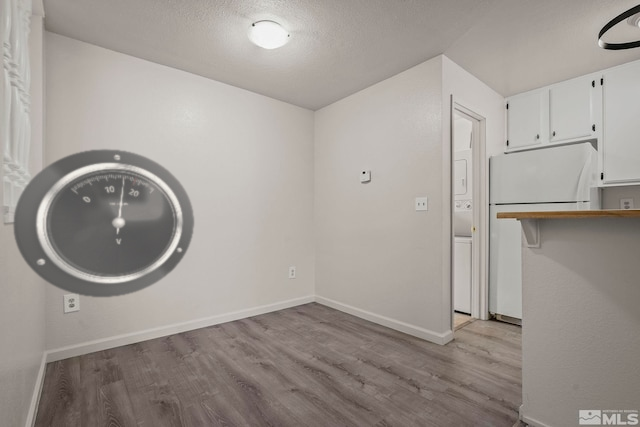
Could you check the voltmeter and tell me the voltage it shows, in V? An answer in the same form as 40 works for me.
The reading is 15
